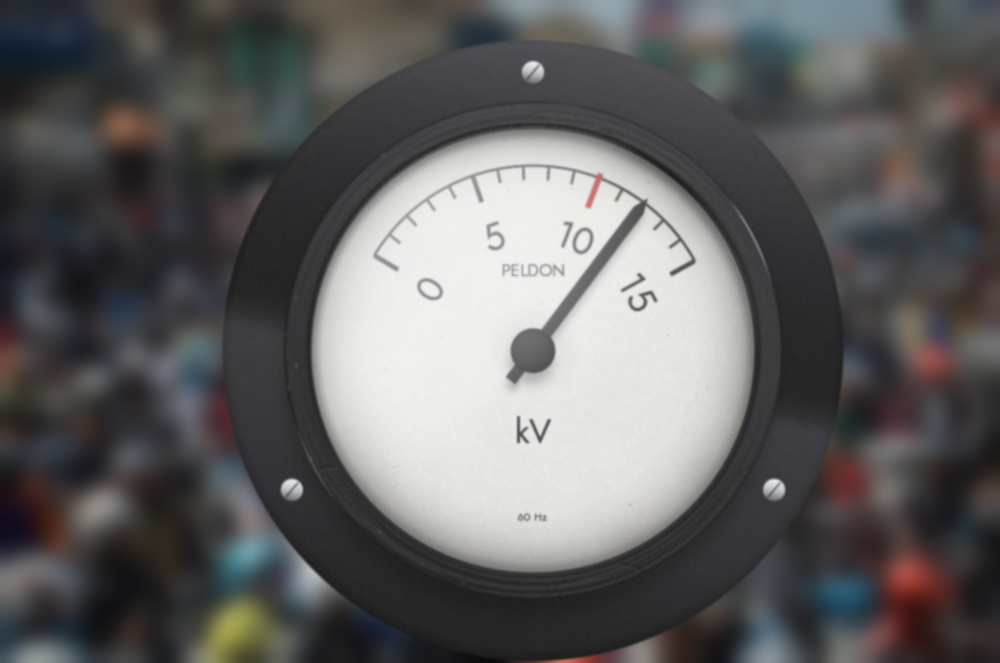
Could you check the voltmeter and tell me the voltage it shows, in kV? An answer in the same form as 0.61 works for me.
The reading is 12
